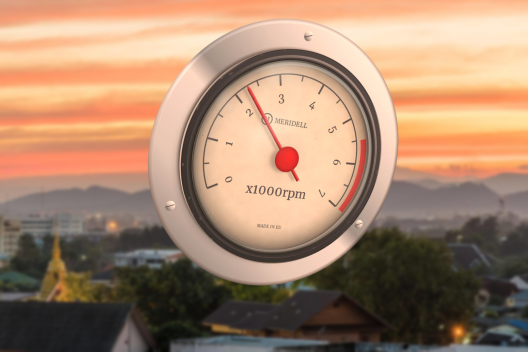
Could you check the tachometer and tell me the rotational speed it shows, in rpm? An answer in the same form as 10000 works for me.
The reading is 2250
